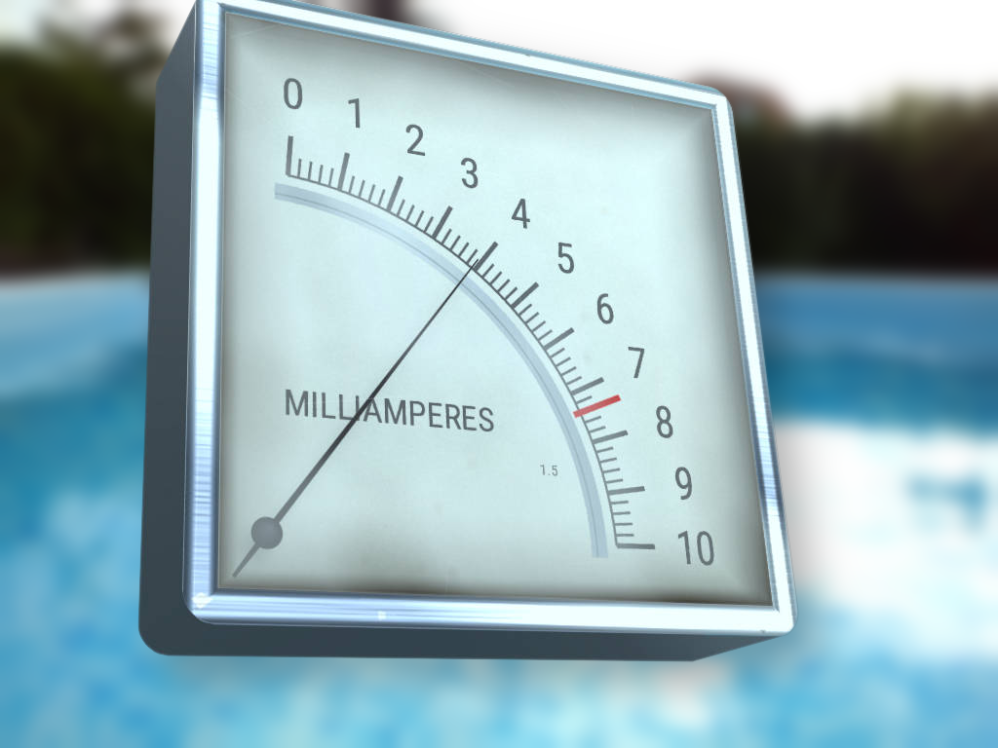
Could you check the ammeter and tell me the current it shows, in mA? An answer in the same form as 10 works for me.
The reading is 3.9
